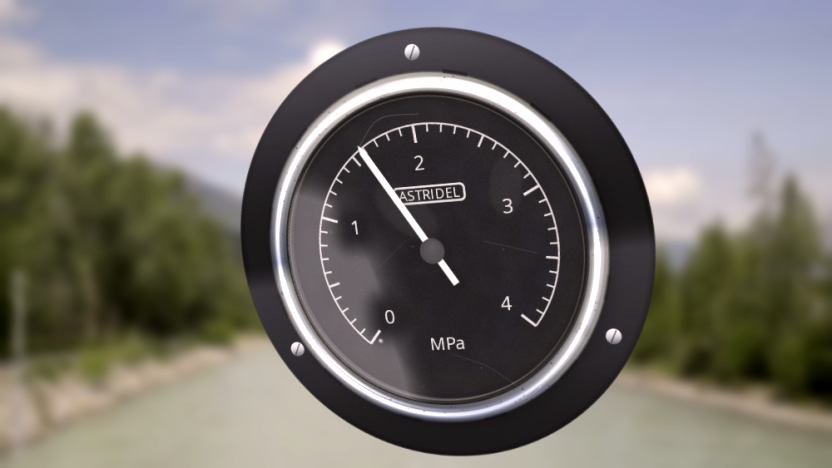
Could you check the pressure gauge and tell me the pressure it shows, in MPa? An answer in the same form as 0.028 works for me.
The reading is 1.6
